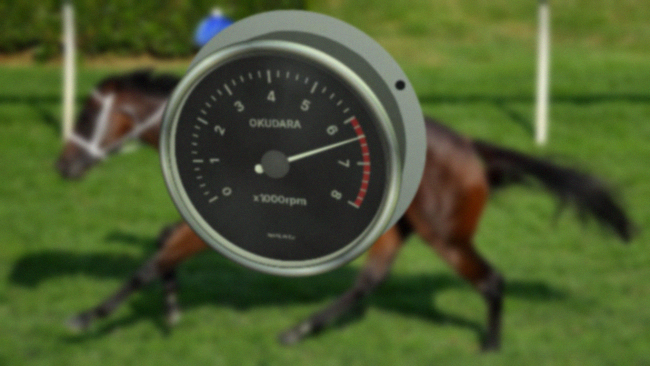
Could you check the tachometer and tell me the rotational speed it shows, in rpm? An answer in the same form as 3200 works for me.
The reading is 6400
